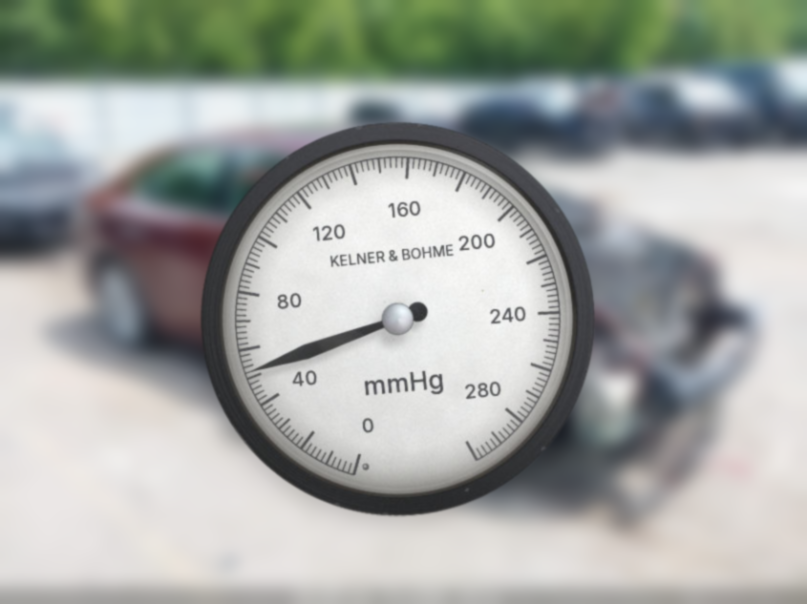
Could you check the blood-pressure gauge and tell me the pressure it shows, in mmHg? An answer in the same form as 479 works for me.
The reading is 52
